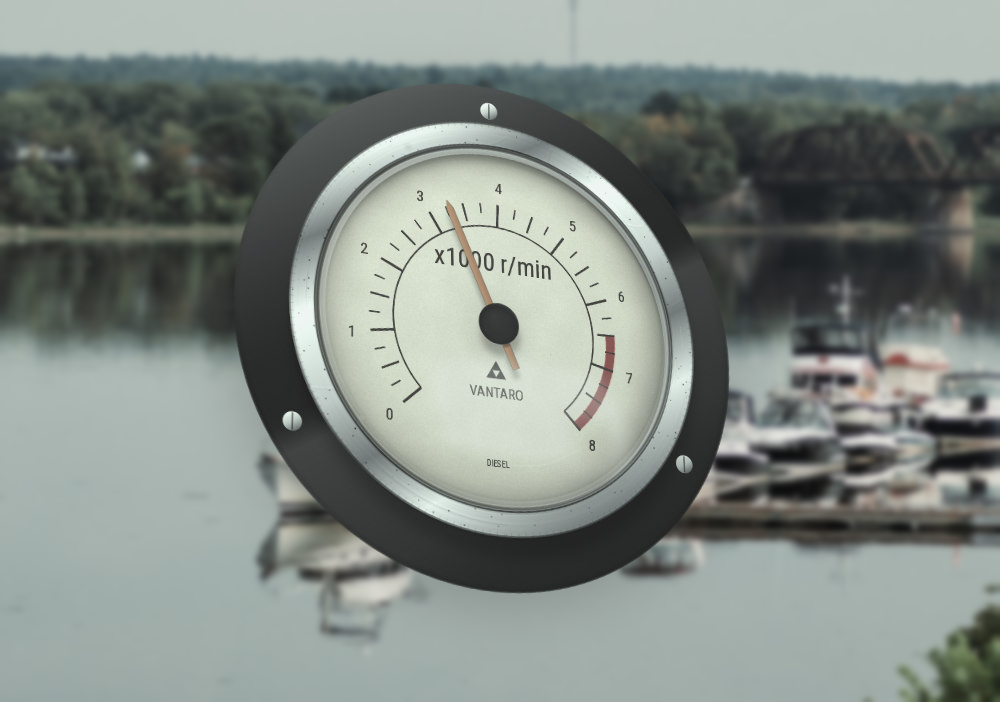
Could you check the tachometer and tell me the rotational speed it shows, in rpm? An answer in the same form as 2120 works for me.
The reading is 3250
